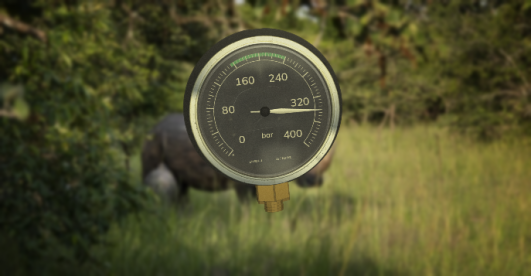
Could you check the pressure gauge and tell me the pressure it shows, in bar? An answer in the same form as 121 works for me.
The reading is 340
